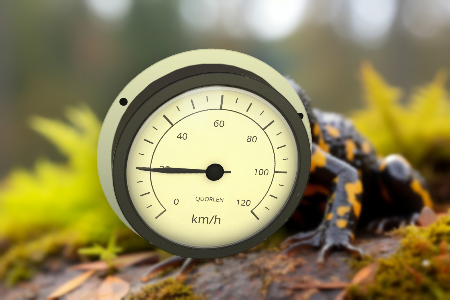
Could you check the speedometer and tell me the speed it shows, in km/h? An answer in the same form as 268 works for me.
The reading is 20
